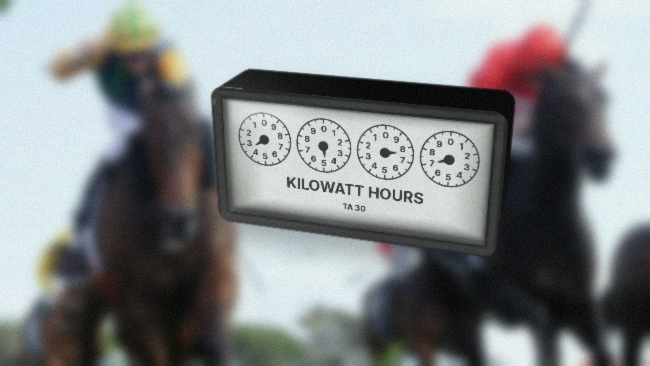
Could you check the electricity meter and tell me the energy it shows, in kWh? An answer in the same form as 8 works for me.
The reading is 3477
